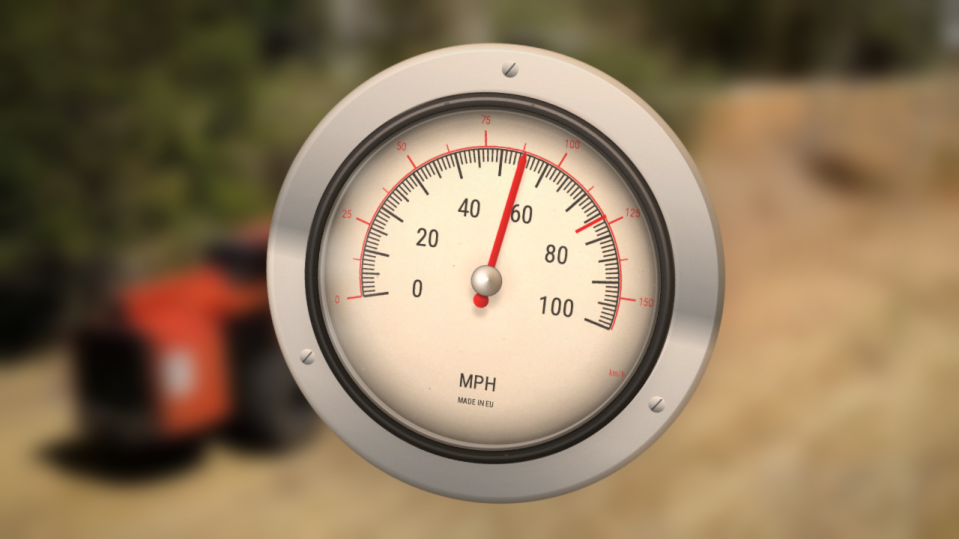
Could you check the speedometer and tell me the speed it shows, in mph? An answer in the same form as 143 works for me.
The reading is 55
